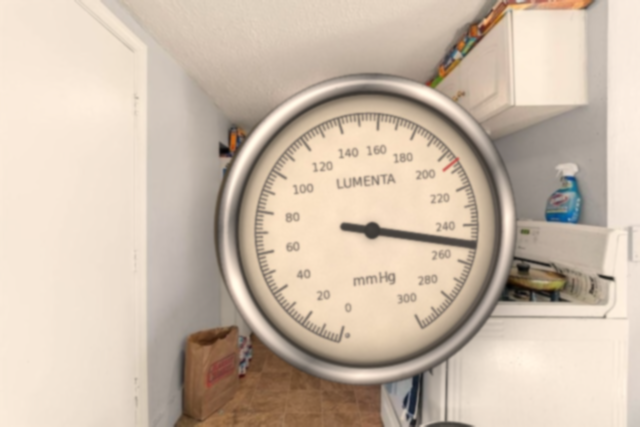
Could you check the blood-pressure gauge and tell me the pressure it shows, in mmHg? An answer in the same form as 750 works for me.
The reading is 250
